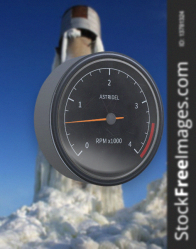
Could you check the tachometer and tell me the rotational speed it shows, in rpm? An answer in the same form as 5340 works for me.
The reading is 600
